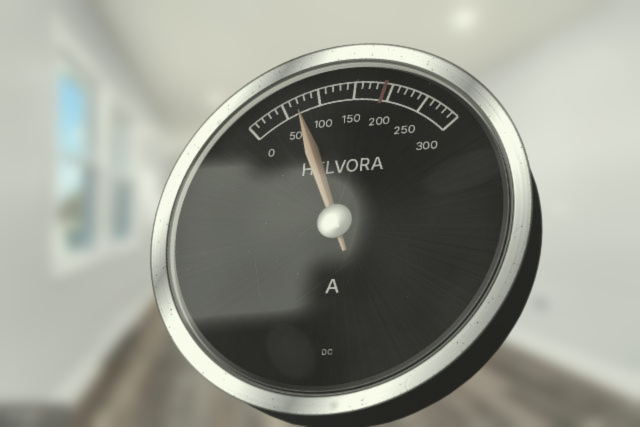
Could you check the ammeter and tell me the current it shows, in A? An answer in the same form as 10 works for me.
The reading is 70
